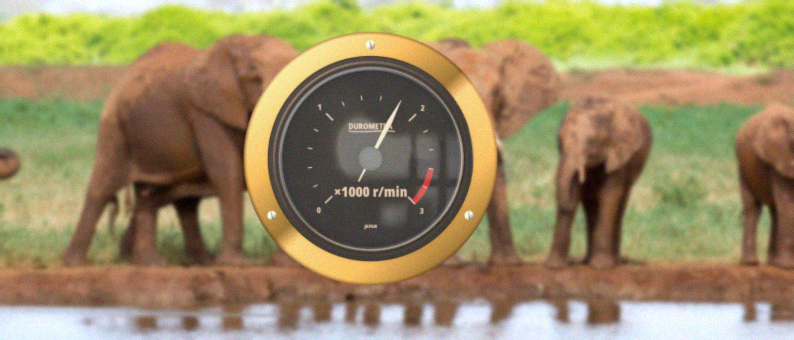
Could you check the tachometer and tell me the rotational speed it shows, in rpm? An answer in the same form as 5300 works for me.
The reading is 1800
